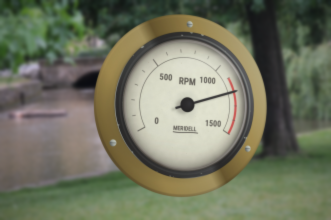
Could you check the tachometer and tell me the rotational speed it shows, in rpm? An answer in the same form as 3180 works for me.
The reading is 1200
